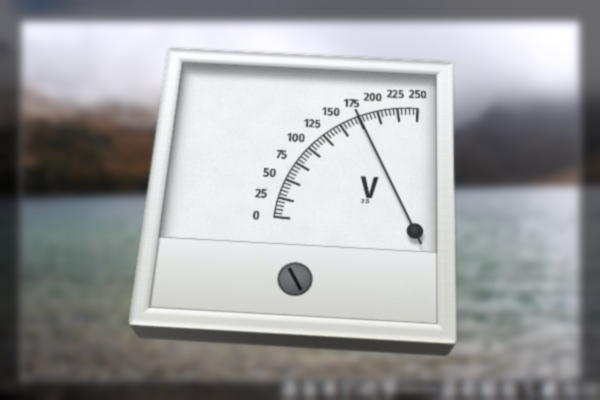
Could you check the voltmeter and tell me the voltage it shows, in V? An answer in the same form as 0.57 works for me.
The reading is 175
